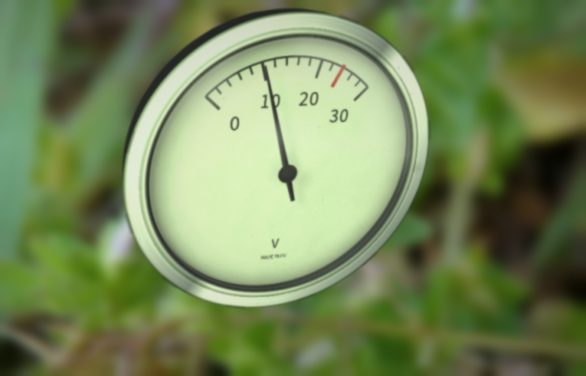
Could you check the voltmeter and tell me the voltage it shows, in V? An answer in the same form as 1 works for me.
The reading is 10
